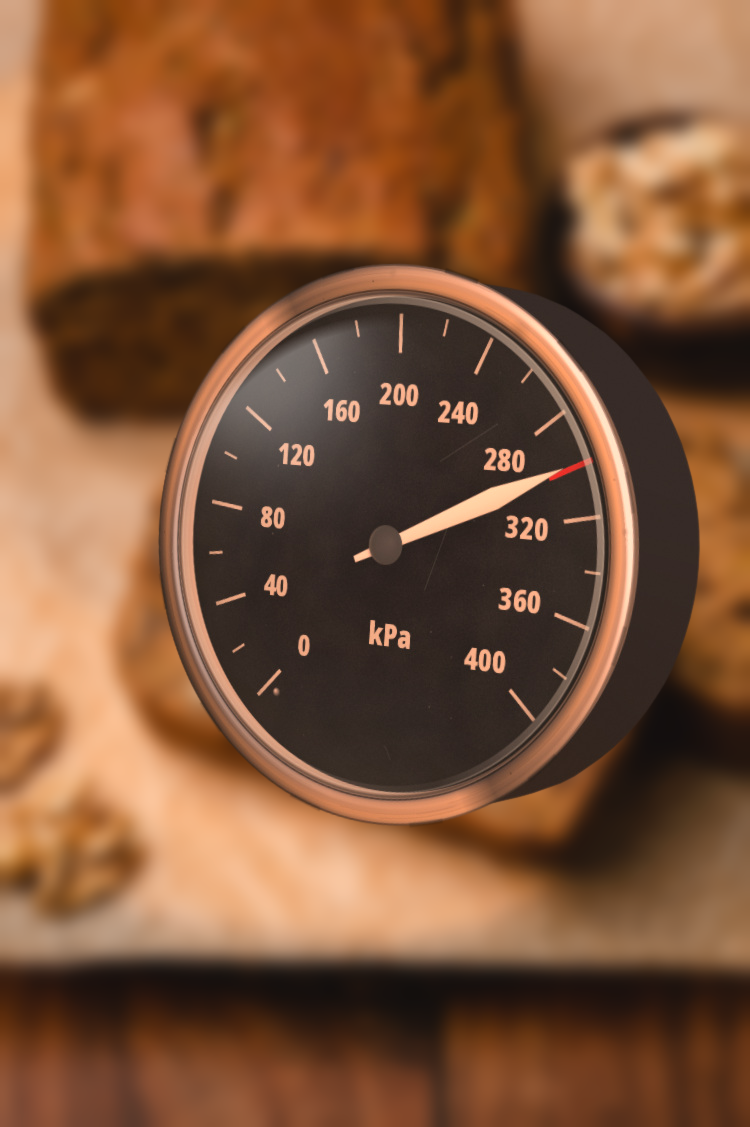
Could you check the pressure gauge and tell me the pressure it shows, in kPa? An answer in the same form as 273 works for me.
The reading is 300
